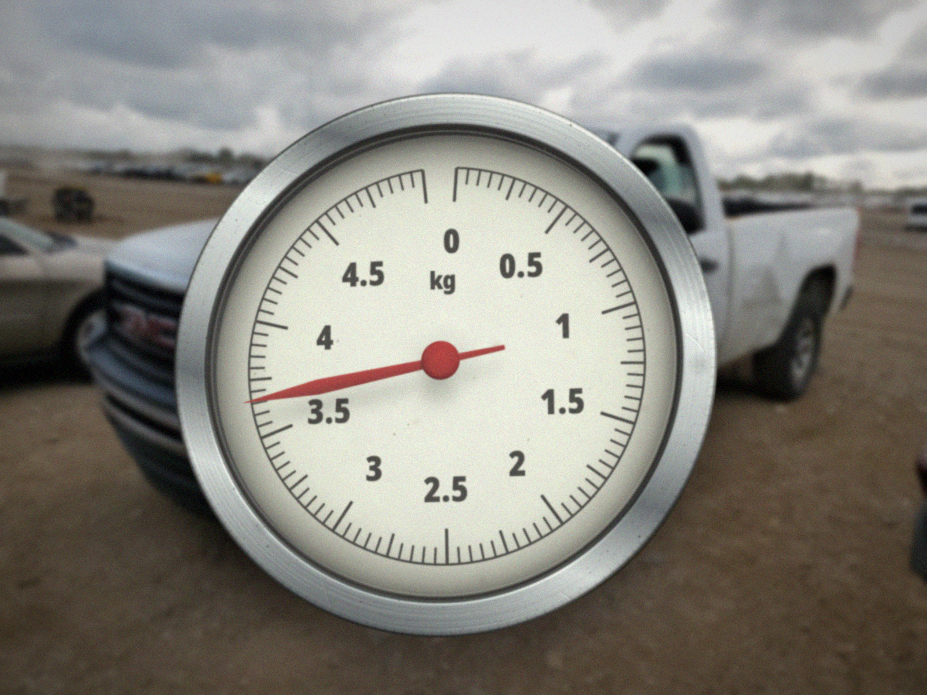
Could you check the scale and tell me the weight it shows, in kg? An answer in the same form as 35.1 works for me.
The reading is 3.65
